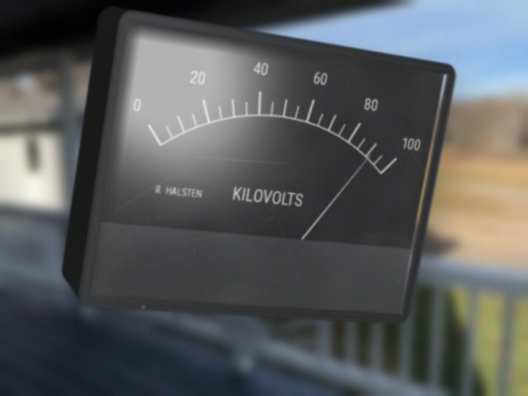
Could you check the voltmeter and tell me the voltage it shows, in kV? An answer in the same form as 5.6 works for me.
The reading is 90
